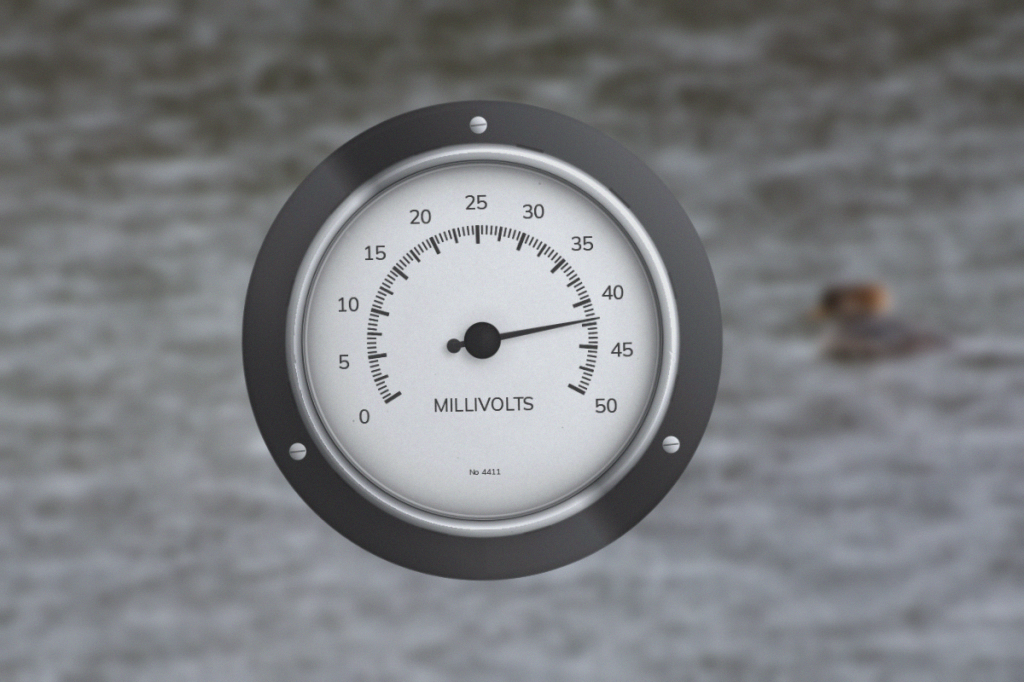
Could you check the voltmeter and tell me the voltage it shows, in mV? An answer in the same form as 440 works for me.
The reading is 42
